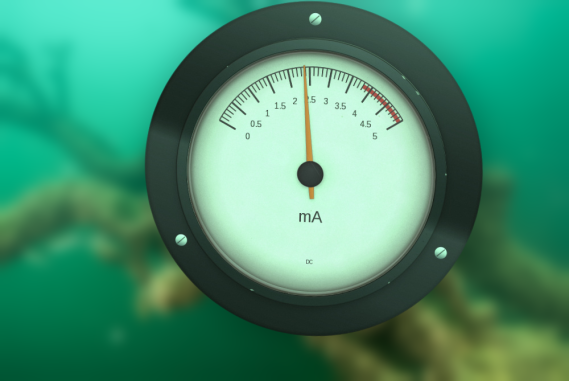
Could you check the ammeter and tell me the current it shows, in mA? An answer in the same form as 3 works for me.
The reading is 2.4
